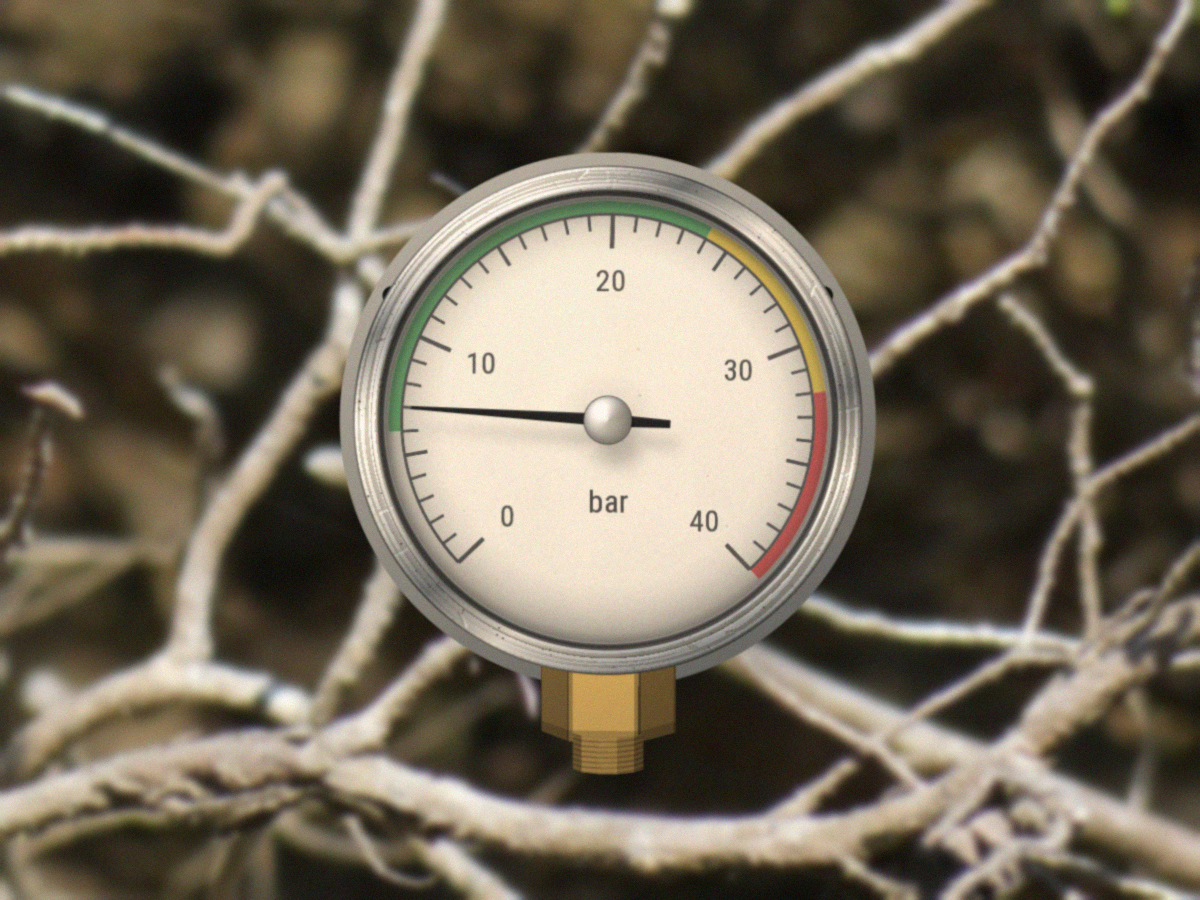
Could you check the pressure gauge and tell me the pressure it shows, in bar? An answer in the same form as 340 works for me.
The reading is 7
